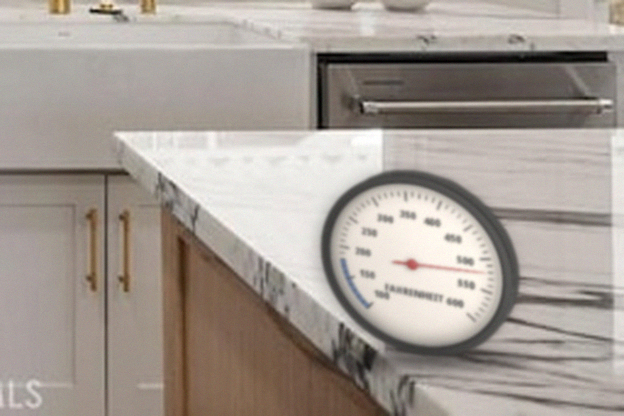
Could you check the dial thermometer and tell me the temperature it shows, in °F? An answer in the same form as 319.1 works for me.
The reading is 520
